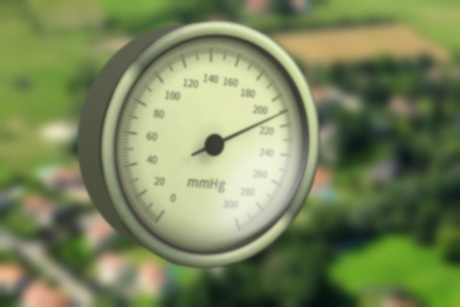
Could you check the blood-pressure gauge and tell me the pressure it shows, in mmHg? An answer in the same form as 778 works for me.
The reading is 210
